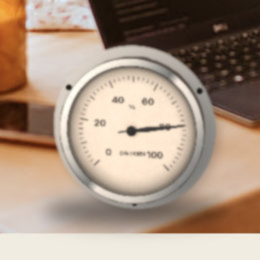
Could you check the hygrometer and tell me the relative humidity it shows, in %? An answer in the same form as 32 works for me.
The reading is 80
